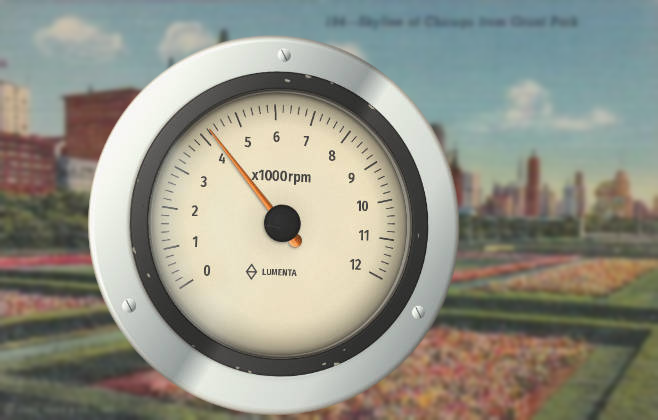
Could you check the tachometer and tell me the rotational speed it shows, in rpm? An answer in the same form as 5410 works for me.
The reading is 4200
